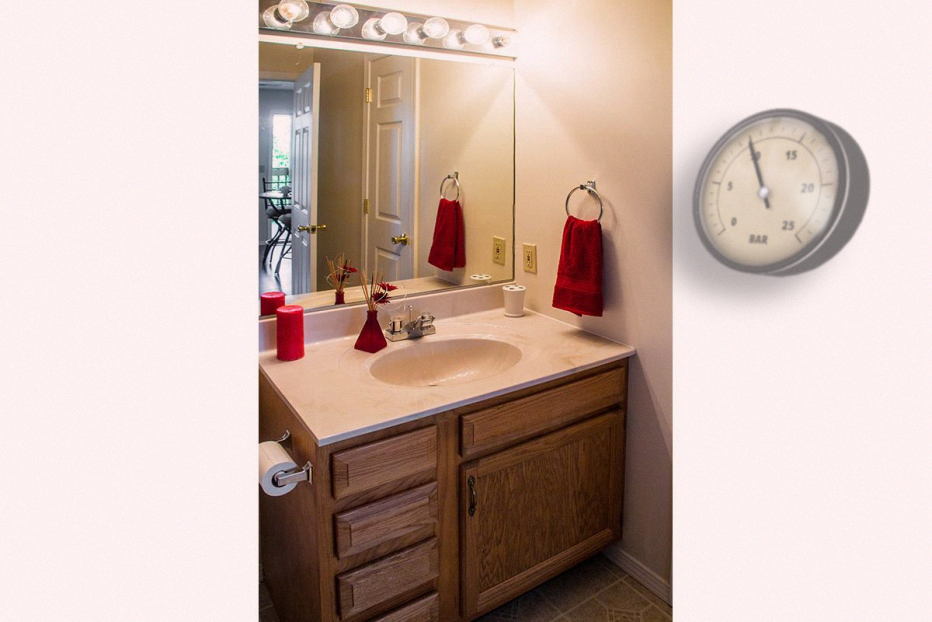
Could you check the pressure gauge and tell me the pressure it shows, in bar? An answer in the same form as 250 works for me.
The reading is 10
